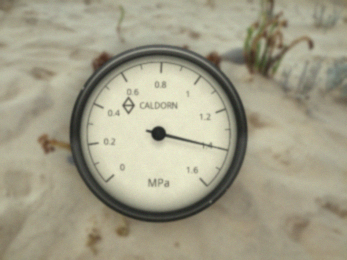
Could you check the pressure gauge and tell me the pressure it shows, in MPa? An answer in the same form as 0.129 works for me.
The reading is 1.4
